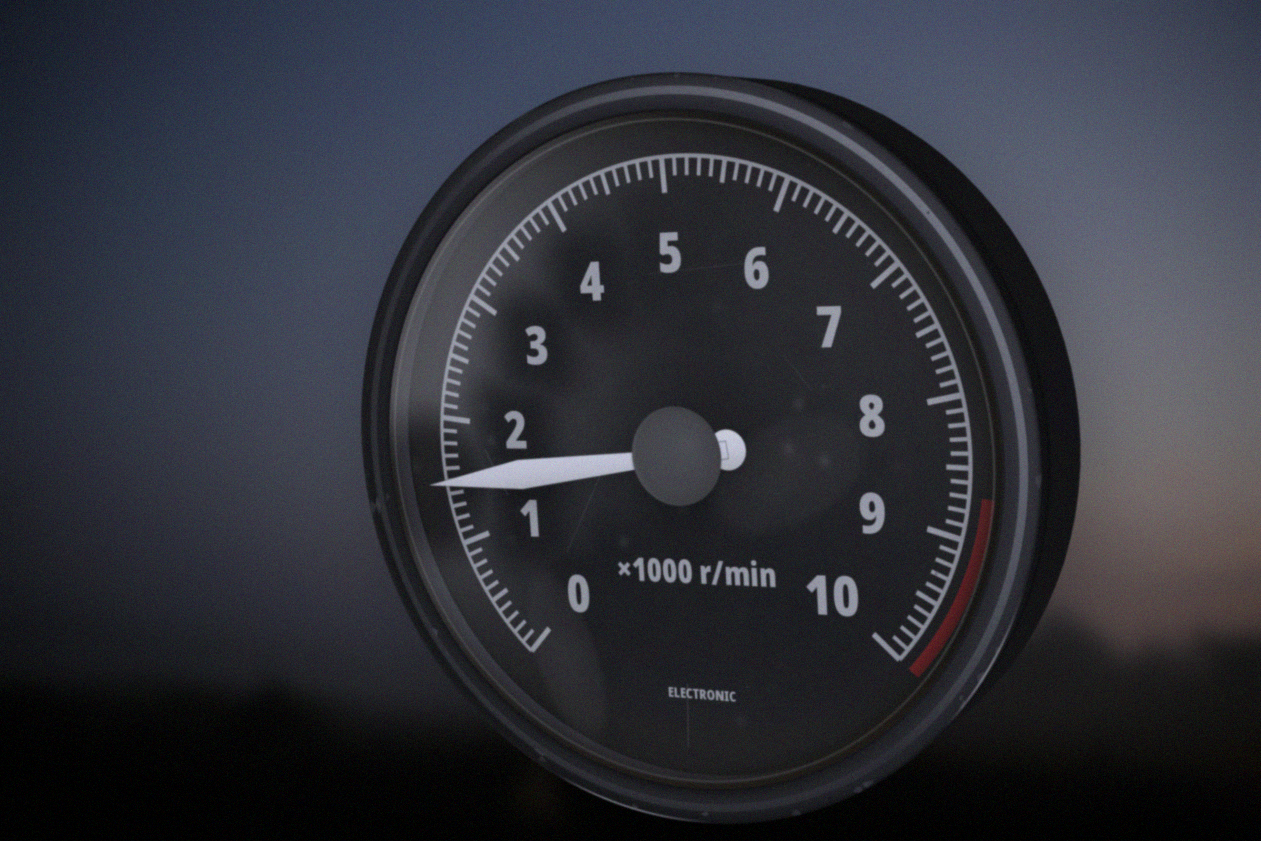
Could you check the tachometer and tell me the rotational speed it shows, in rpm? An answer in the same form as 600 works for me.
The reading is 1500
